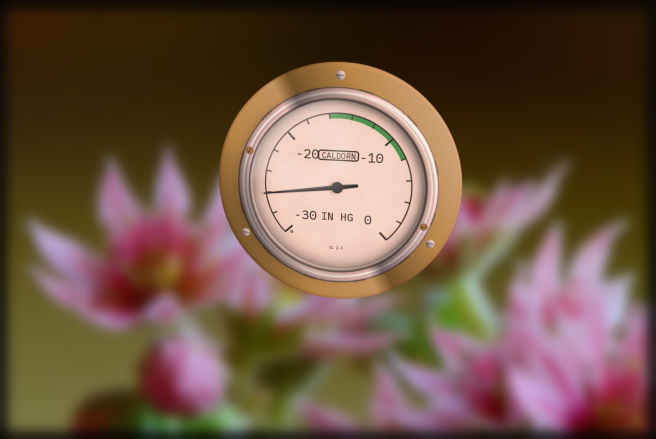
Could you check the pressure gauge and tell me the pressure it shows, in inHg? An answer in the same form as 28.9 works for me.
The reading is -26
